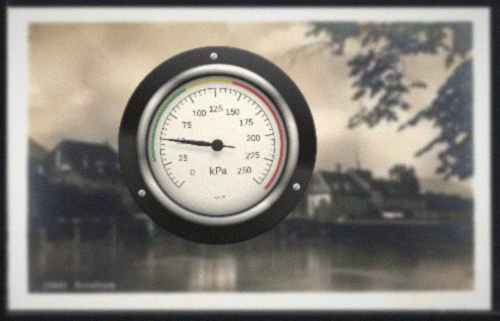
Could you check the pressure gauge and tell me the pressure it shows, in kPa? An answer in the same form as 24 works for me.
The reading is 50
